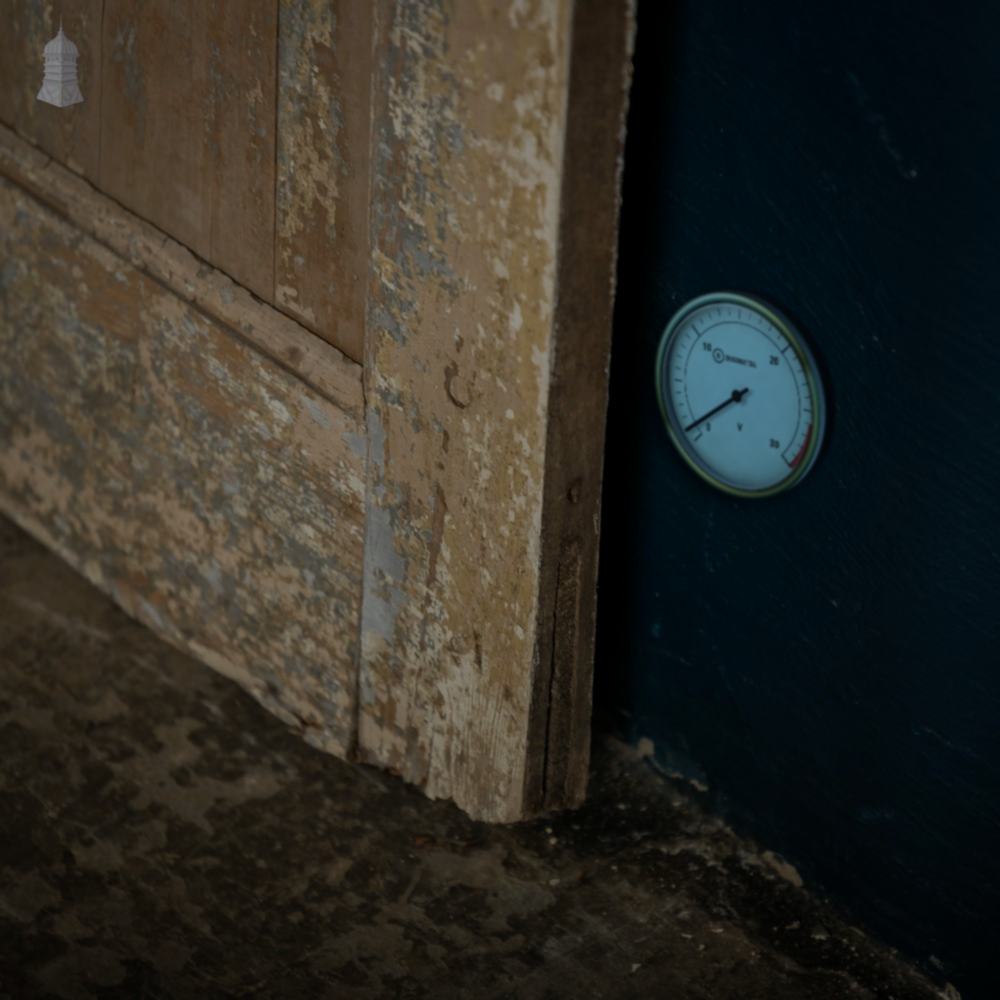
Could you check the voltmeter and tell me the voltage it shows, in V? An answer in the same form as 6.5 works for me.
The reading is 1
